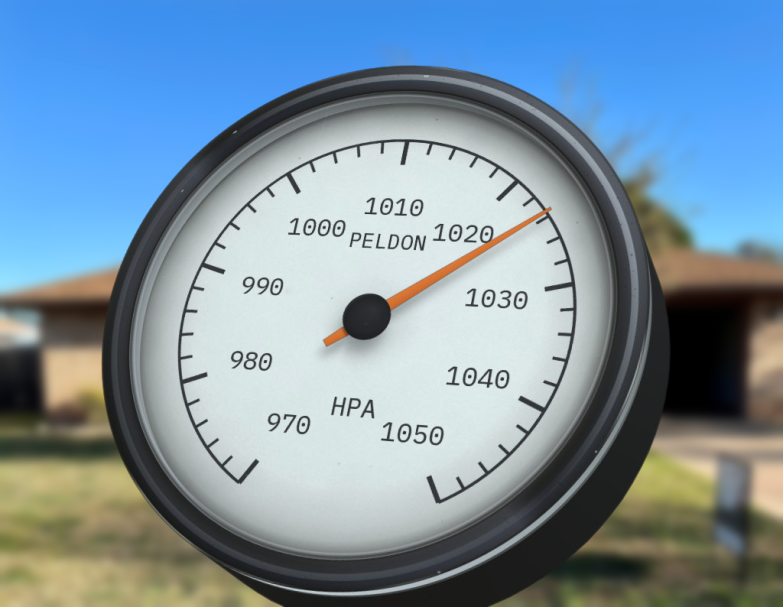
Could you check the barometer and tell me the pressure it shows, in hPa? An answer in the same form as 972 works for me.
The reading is 1024
